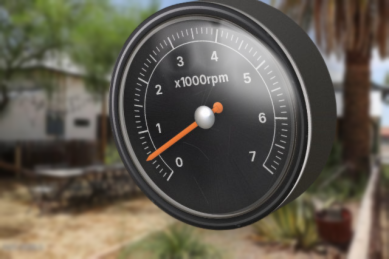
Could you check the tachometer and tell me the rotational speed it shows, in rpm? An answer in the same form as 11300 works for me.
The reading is 500
